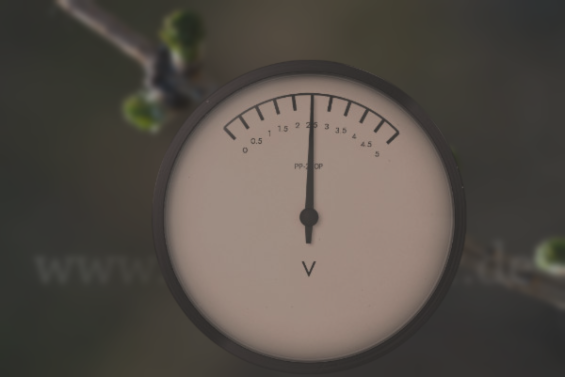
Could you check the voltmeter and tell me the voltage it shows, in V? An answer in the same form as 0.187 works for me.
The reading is 2.5
